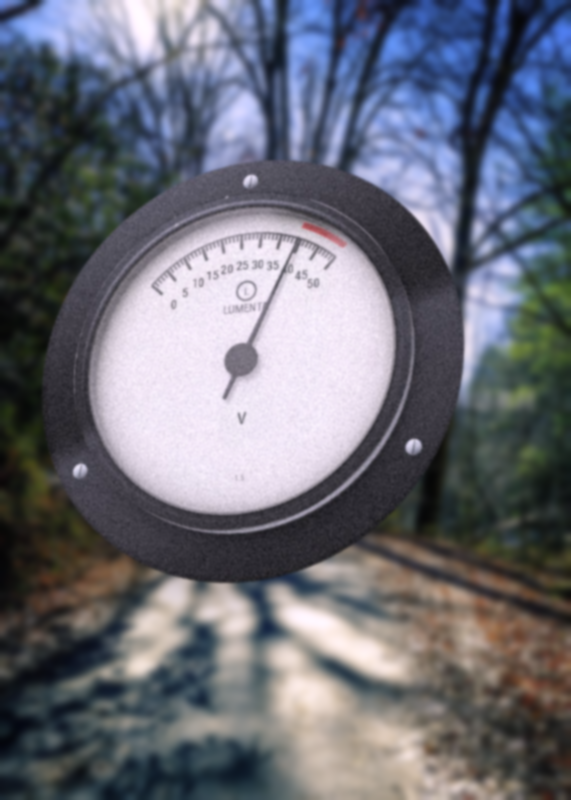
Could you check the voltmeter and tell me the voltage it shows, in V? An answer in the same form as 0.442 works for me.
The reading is 40
